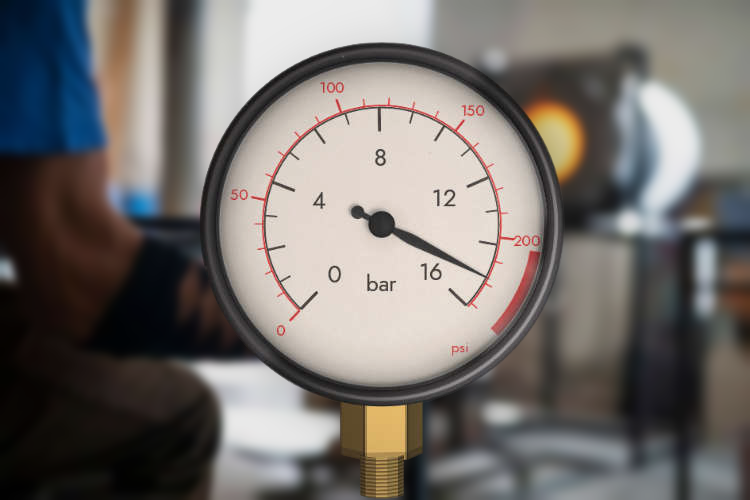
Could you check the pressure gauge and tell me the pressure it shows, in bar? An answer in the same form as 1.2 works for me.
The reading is 15
